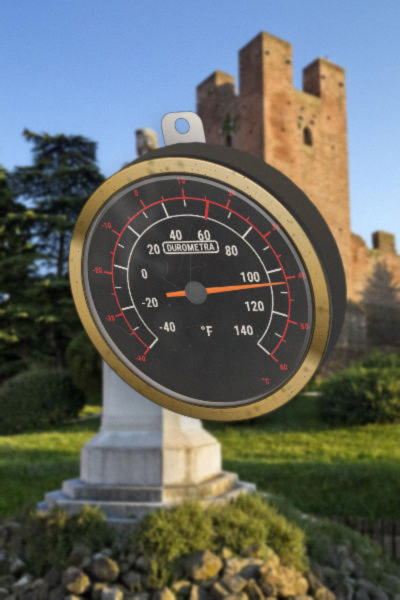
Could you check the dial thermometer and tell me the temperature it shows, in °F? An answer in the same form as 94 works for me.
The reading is 105
